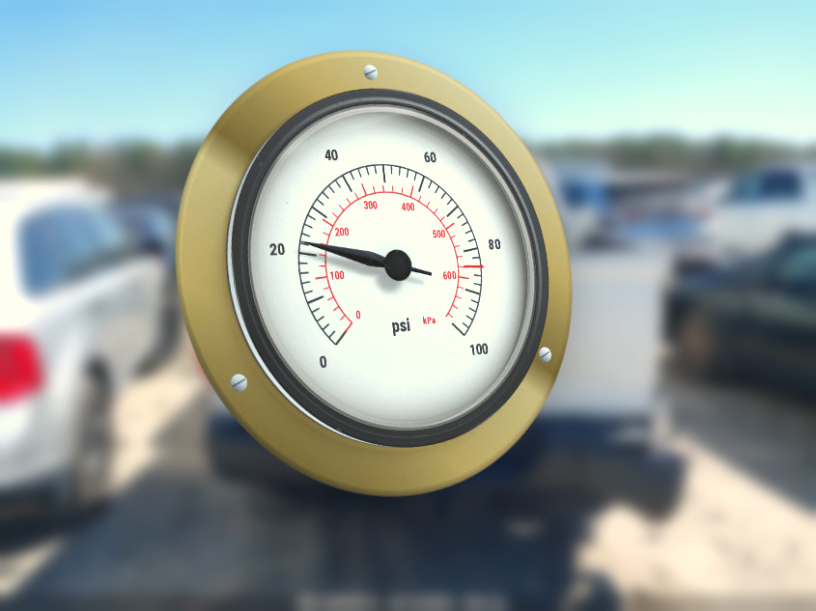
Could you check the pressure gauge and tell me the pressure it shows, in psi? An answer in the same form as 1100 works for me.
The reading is 22
